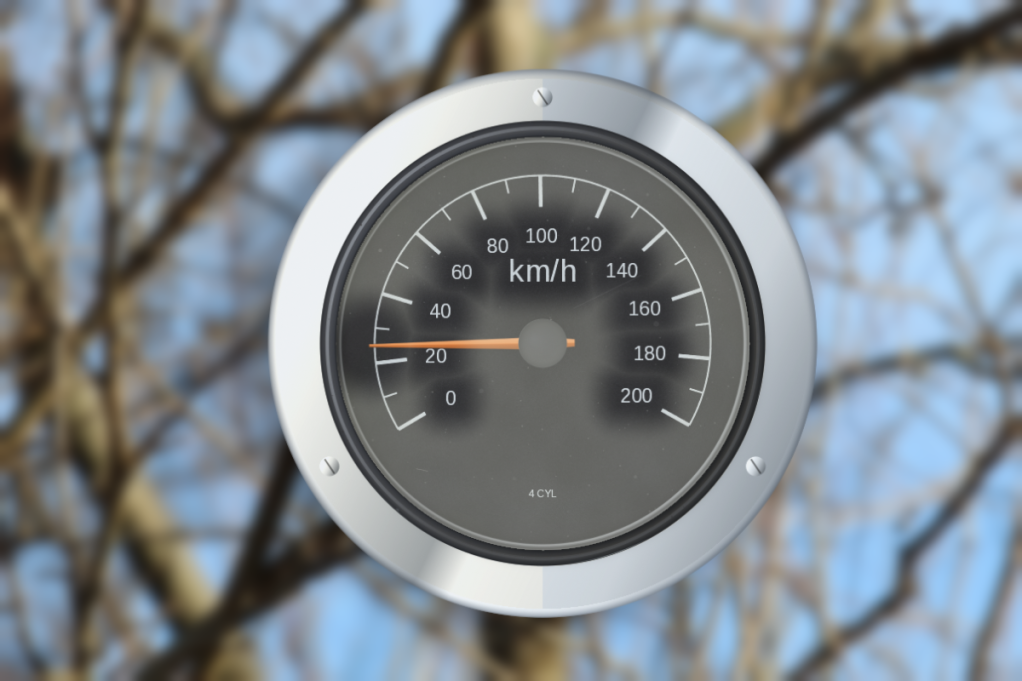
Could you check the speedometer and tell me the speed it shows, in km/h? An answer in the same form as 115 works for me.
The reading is 25
